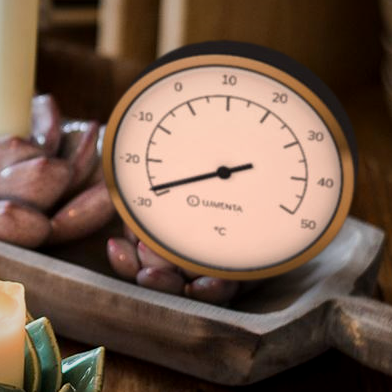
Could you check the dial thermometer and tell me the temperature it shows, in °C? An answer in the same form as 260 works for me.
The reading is -27.5
